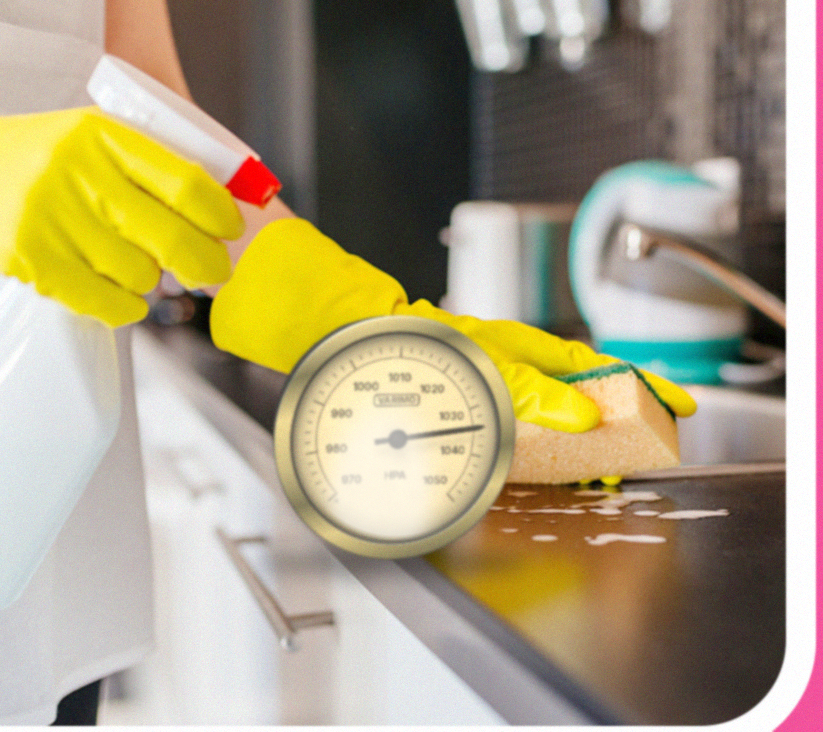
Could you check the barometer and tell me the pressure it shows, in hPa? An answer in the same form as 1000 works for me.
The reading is 1034
